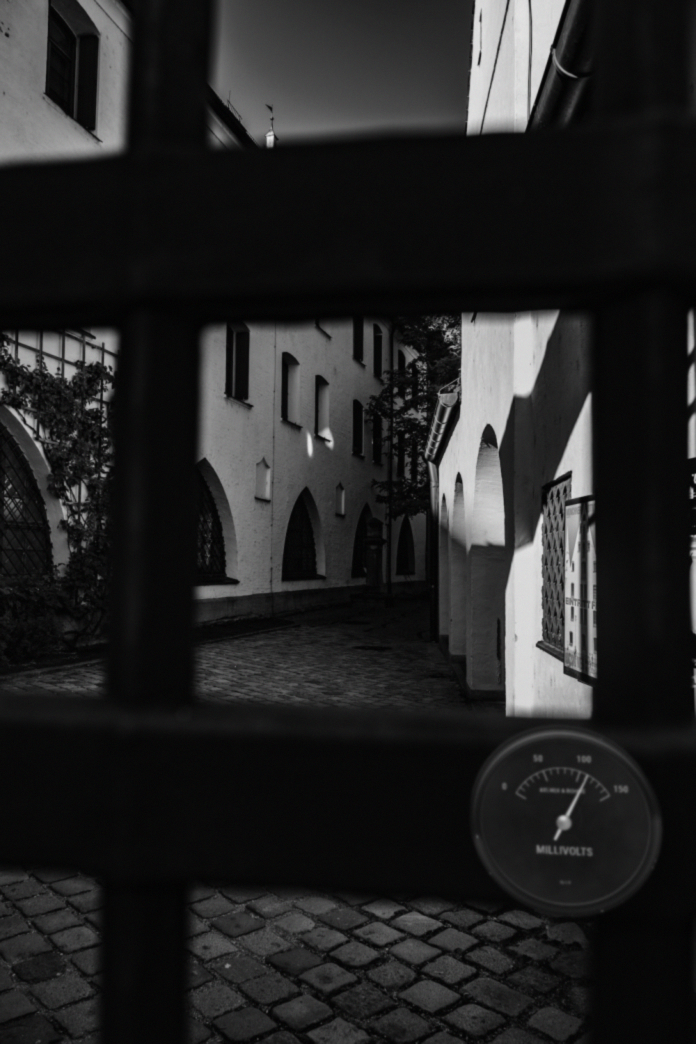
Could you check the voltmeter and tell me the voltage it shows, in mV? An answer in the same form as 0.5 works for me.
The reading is 110
